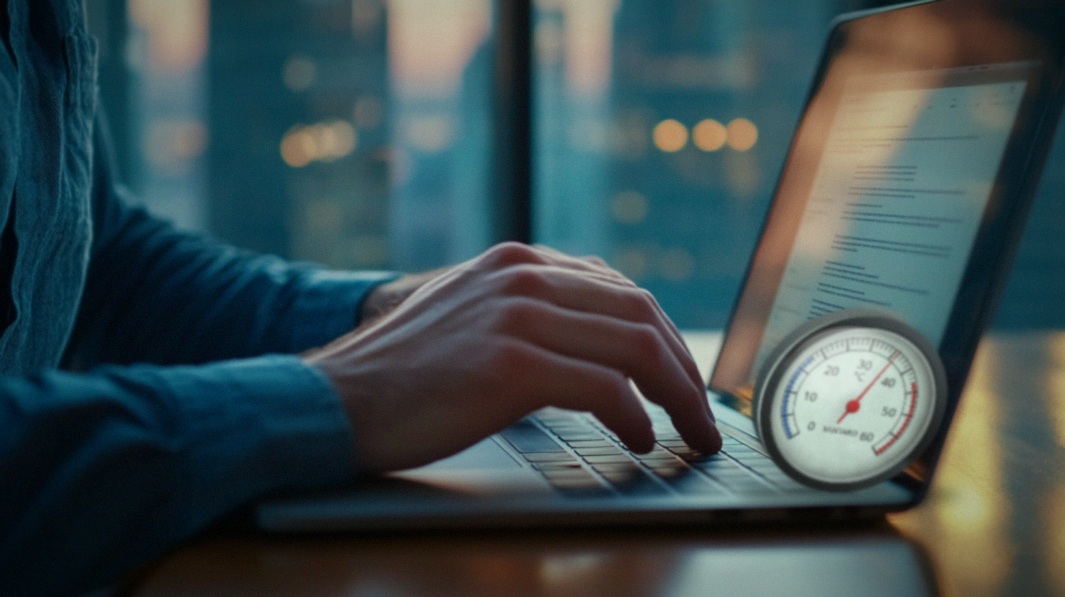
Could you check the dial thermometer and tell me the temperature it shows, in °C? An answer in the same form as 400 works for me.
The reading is 35
